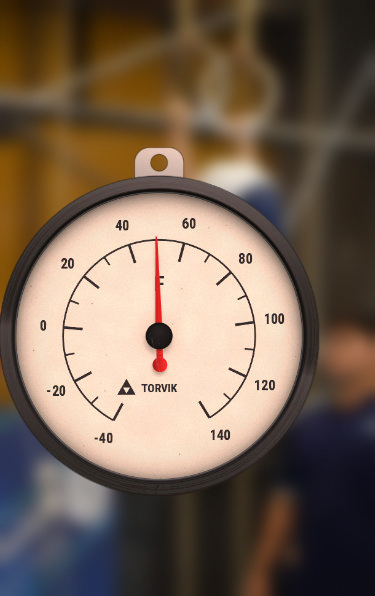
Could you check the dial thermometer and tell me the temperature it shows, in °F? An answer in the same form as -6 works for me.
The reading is 50
